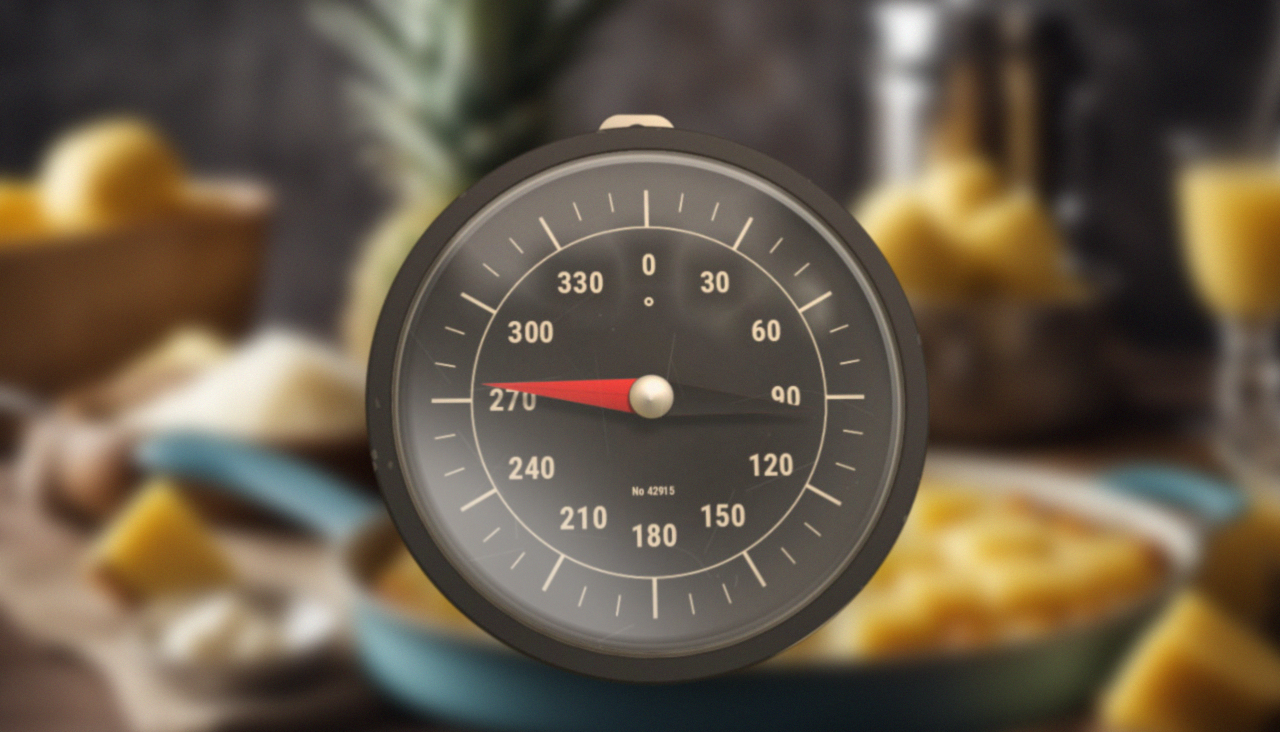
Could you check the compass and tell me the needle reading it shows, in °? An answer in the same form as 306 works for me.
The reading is 275
